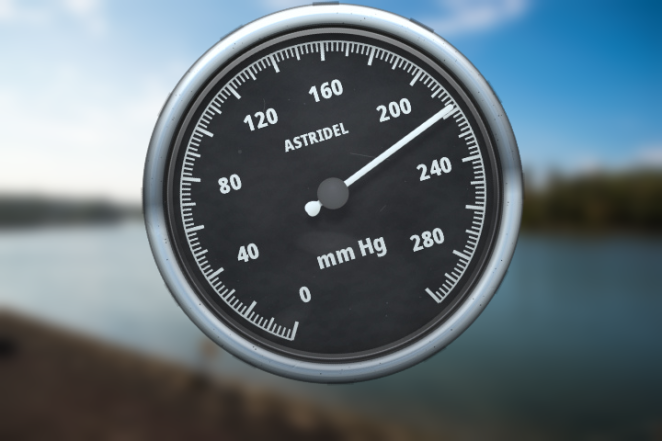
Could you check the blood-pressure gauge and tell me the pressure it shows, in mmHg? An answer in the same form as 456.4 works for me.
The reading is 218
